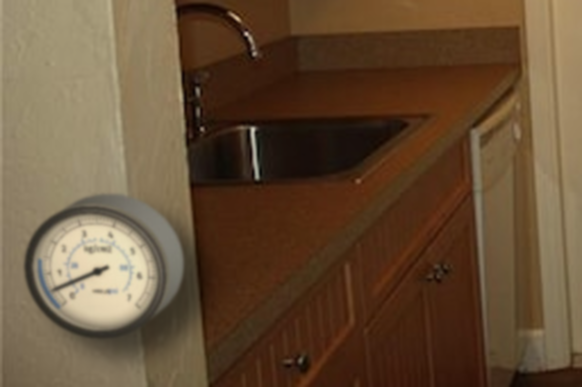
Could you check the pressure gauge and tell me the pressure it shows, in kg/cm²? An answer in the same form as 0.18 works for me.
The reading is 0.5
